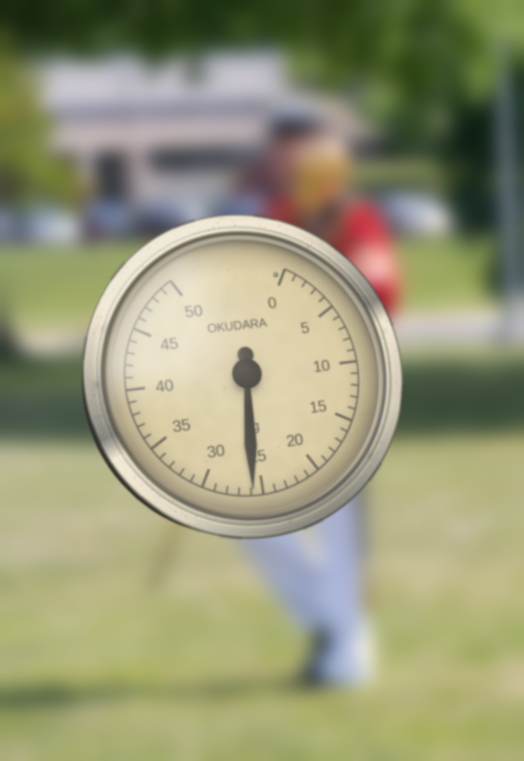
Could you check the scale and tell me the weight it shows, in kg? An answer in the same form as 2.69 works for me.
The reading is 26
